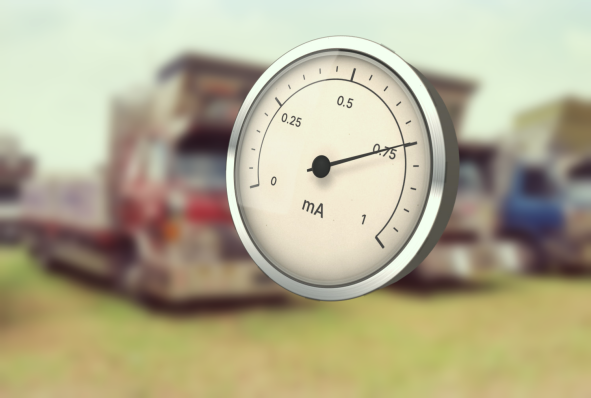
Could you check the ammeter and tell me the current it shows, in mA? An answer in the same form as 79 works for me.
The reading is 0.75
